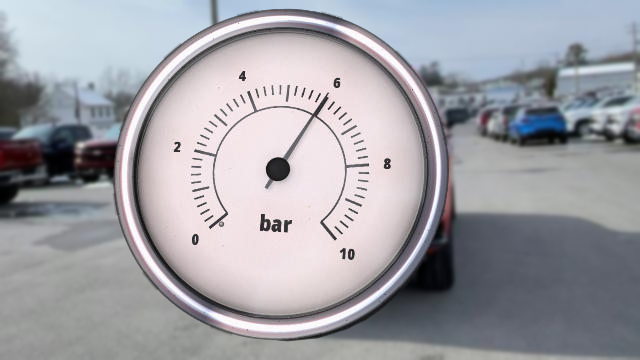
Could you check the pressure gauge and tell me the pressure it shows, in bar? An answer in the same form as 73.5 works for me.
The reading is 6
